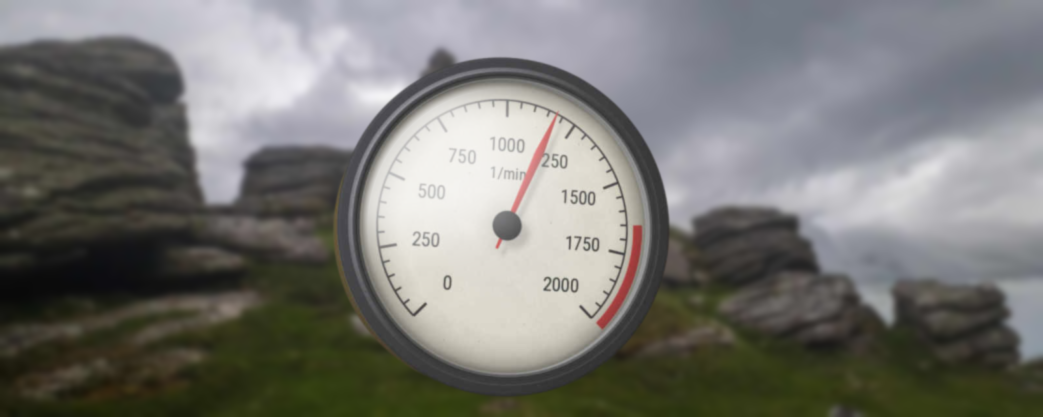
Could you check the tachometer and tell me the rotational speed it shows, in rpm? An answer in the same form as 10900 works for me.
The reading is 1175
